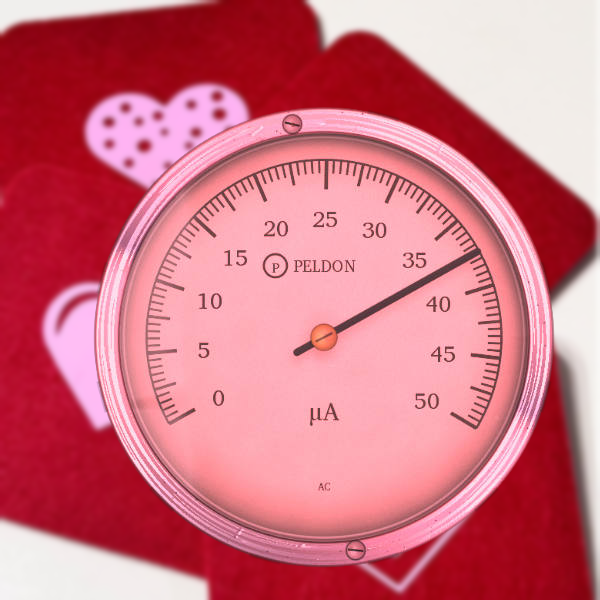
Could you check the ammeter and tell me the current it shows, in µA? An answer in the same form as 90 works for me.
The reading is 37.5
